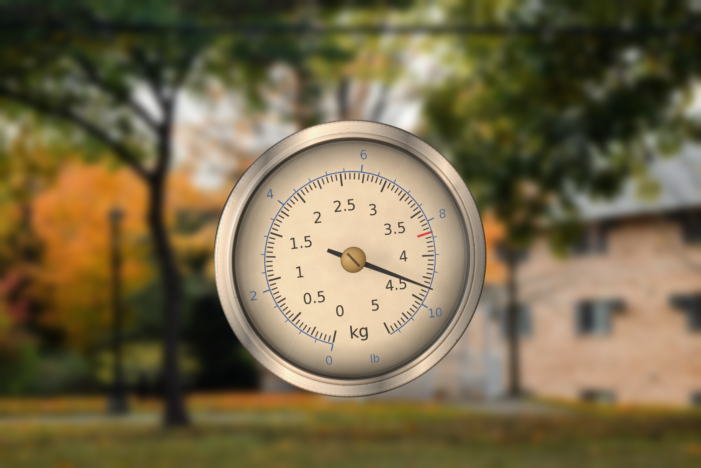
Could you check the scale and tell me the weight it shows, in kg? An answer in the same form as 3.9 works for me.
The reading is 4.35
